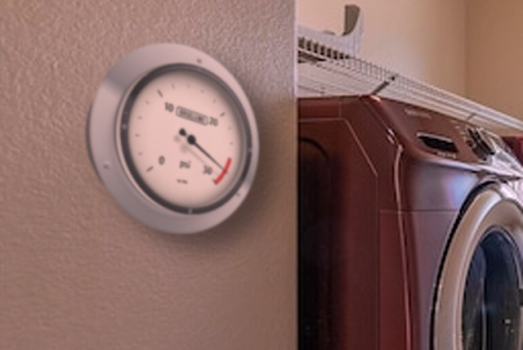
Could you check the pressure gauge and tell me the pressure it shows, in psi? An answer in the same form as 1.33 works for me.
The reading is 28
